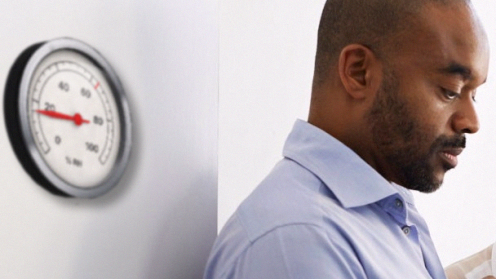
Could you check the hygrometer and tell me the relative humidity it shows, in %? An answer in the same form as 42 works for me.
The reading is 16
